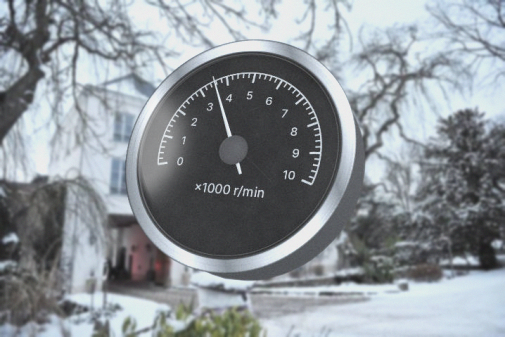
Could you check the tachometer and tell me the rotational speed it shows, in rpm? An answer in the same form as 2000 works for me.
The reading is 3600
